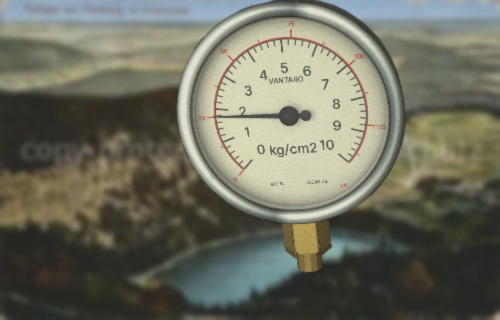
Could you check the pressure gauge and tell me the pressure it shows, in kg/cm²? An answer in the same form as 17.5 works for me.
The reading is 1.8
